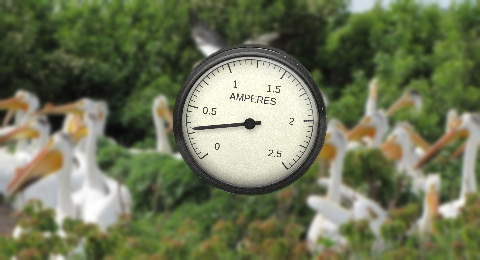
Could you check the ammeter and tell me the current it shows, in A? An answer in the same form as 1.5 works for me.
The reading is 0.3
